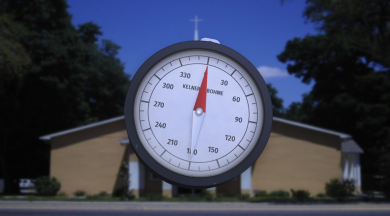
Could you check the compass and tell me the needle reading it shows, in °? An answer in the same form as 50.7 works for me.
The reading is 0
